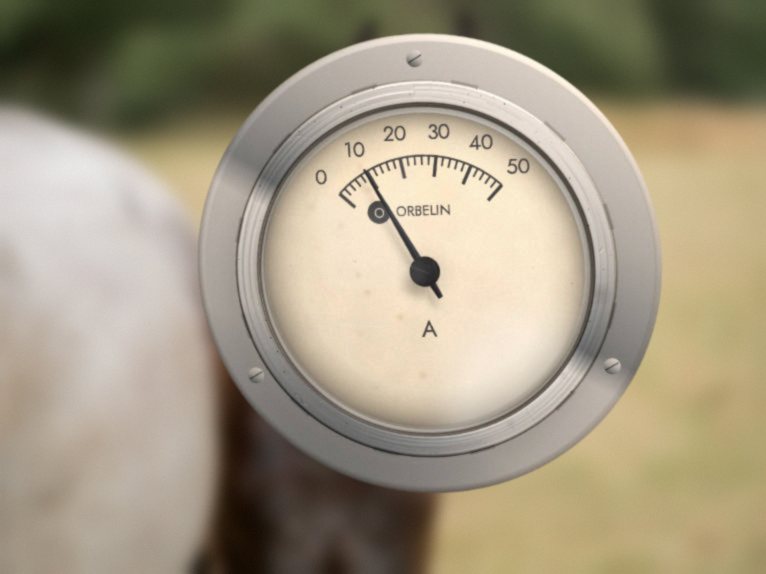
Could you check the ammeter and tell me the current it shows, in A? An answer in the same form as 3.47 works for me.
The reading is 10
